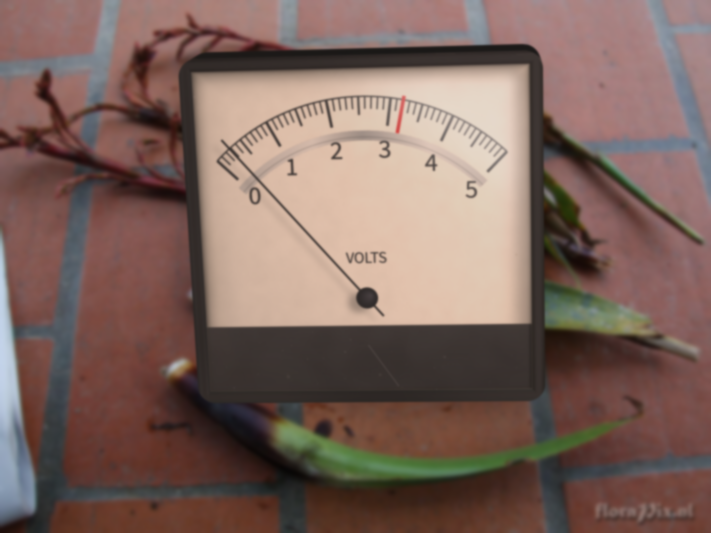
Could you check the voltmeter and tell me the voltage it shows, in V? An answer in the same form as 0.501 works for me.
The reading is 0.3
